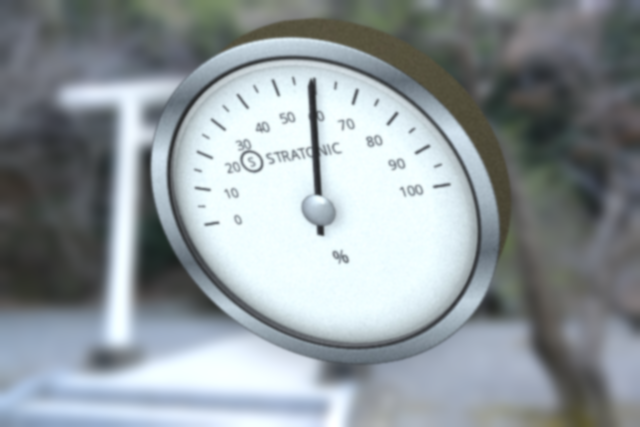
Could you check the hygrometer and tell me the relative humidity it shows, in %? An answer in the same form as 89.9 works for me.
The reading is 60
